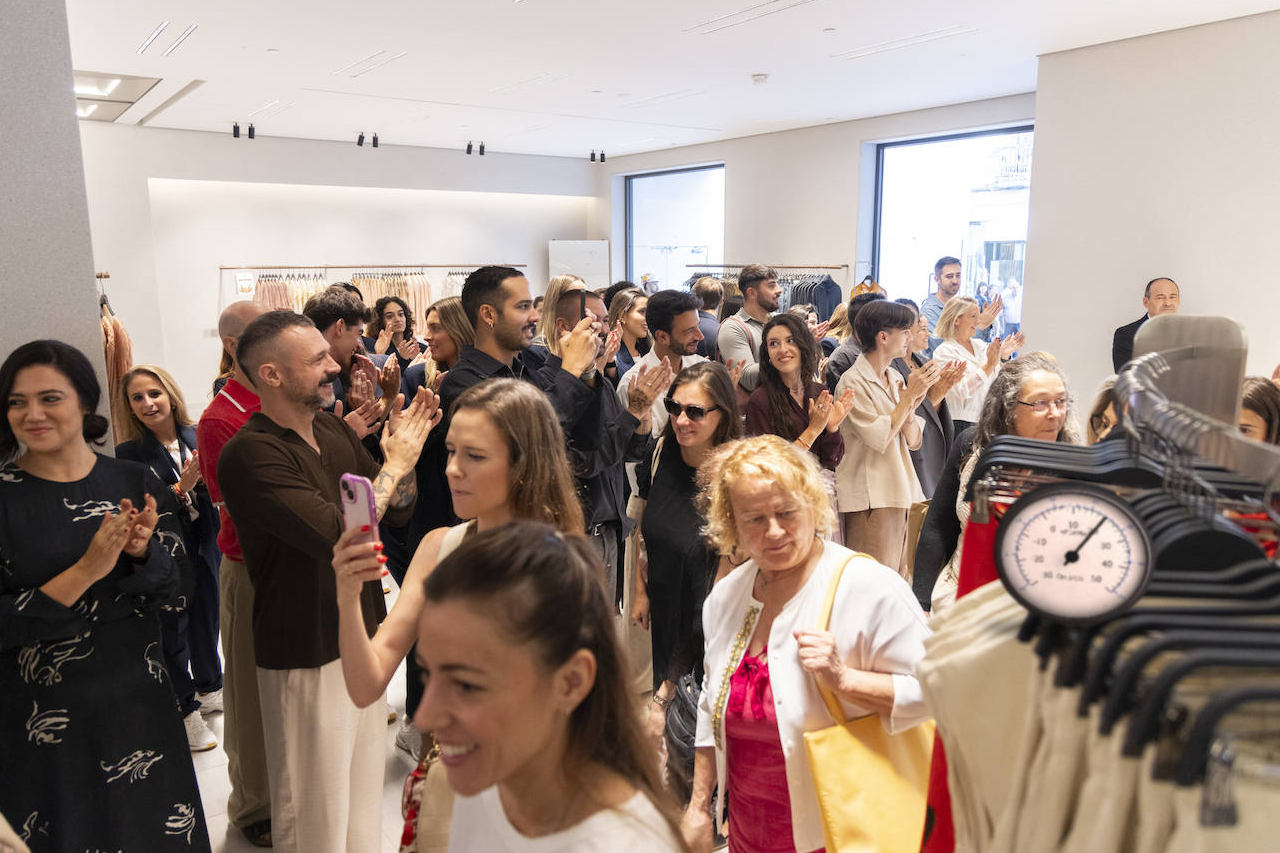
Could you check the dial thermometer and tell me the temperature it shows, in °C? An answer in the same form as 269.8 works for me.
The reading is 20
